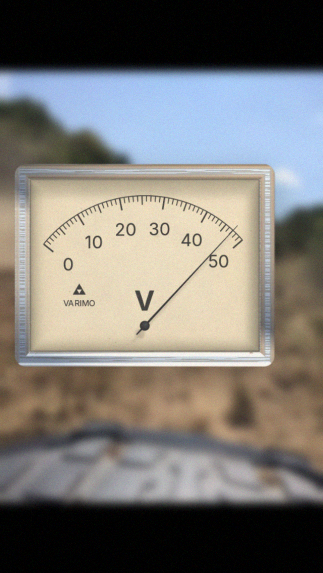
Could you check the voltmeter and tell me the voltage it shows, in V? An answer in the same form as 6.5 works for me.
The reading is 47
